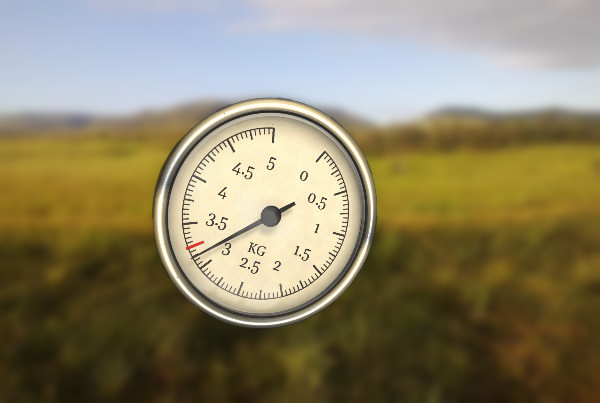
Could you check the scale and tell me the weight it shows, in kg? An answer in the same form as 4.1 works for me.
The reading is 3.15
